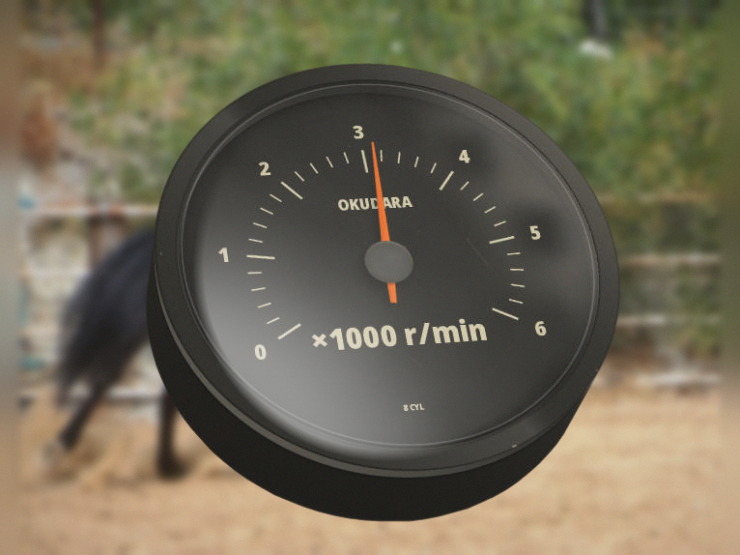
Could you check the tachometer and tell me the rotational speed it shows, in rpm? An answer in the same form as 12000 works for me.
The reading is 3100
